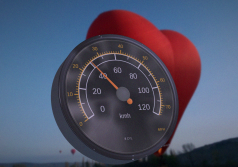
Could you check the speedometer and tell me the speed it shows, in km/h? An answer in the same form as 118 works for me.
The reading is 40
